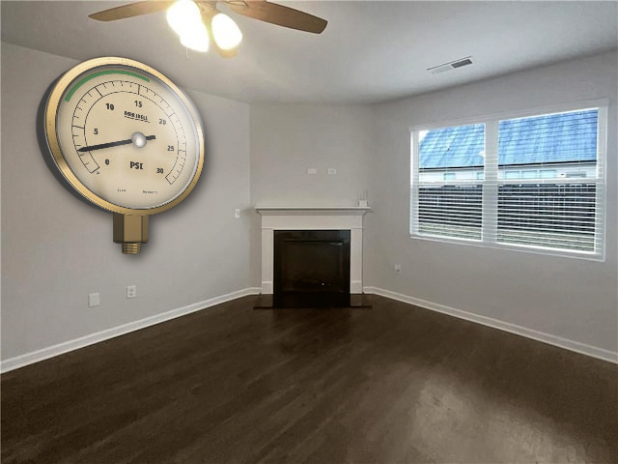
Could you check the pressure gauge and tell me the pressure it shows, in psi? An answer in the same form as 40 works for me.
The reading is 2.5
